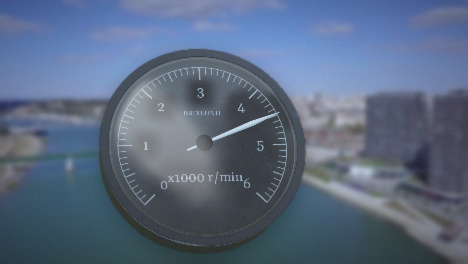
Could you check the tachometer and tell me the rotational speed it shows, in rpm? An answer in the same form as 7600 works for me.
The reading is 4500
